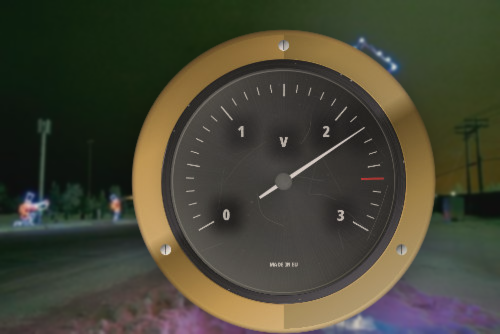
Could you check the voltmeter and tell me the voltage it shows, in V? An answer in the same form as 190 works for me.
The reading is 2.2
